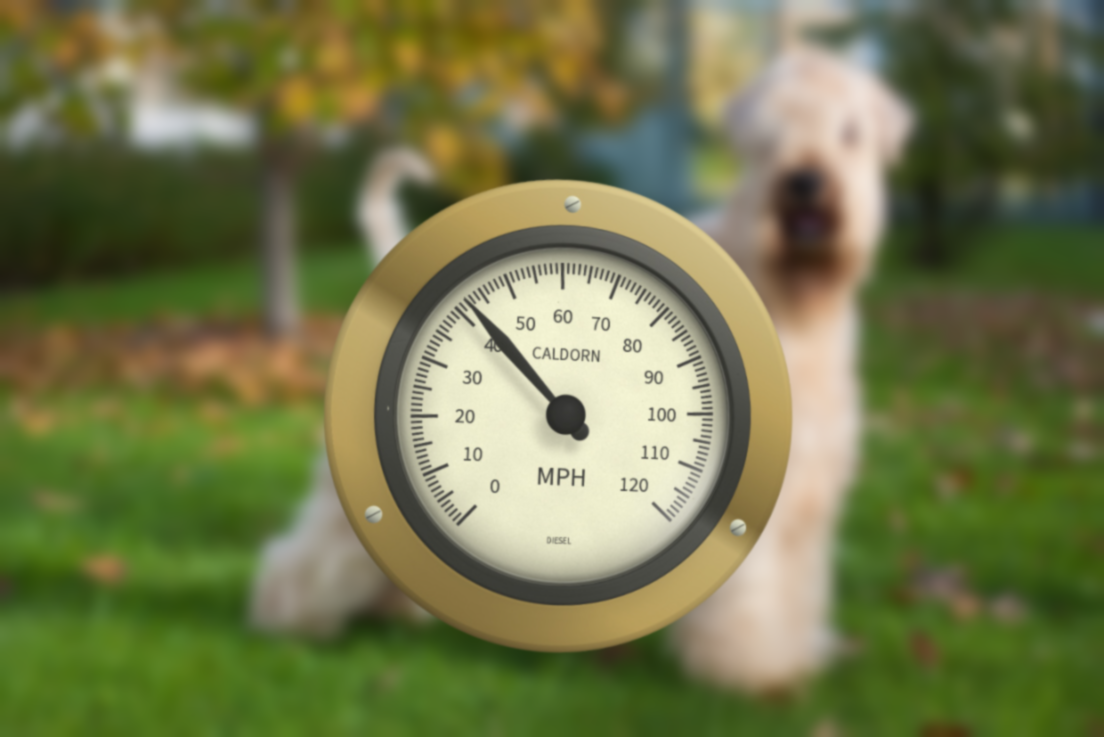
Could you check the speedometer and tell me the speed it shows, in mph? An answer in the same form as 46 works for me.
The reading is 42
